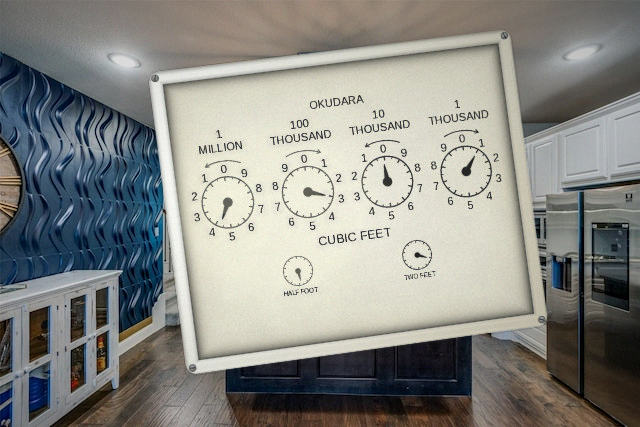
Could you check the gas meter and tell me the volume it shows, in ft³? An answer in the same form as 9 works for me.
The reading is 430100
